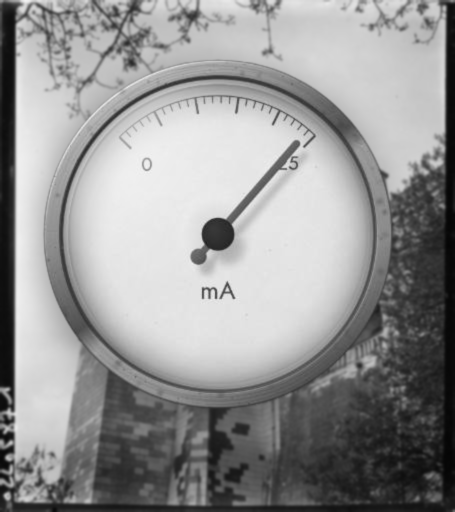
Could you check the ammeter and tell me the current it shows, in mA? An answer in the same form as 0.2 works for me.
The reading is 24
